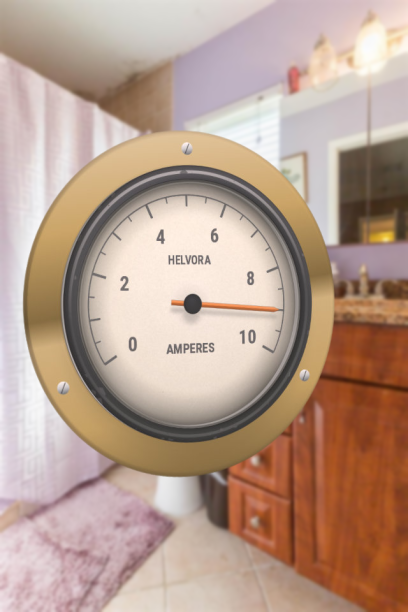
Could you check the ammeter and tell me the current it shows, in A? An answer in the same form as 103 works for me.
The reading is 9
